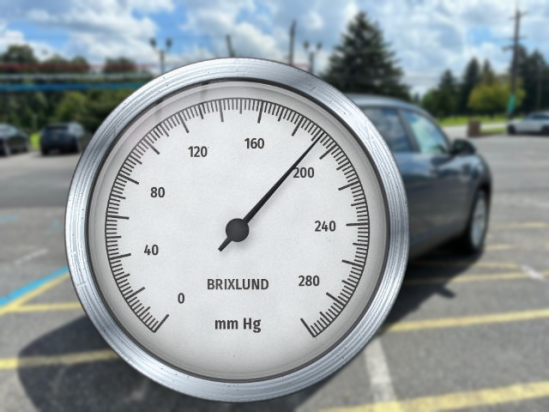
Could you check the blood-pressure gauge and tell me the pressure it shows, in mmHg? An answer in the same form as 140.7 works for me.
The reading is 192
